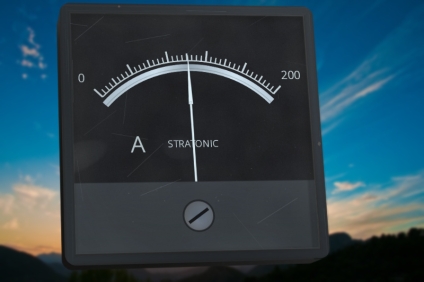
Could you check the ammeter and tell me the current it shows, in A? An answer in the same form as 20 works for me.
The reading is 100
